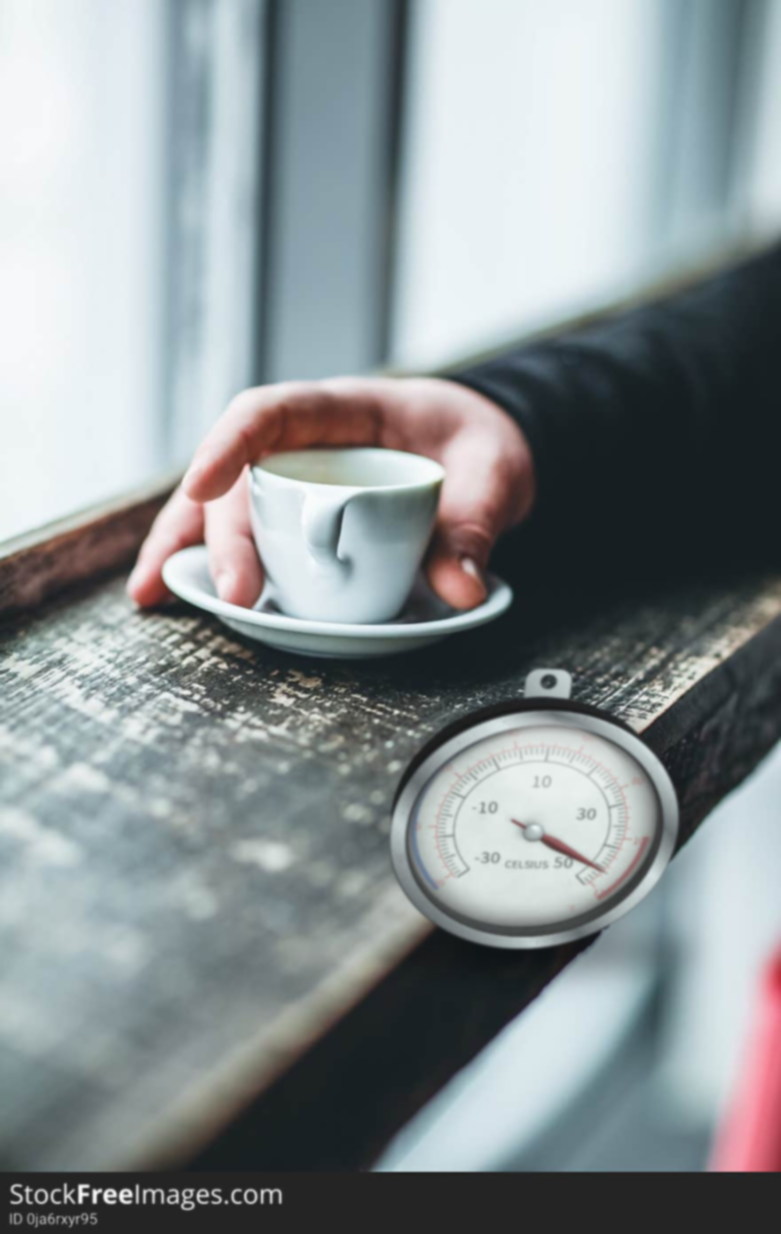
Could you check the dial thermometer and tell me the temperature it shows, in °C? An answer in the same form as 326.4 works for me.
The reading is 45
